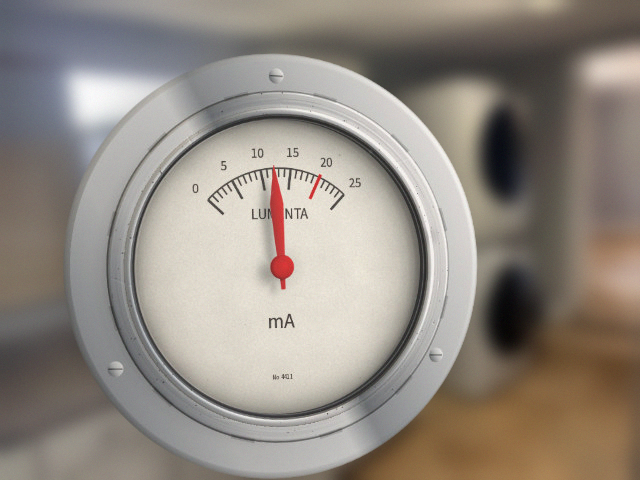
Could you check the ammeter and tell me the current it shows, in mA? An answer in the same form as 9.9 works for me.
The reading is 12
